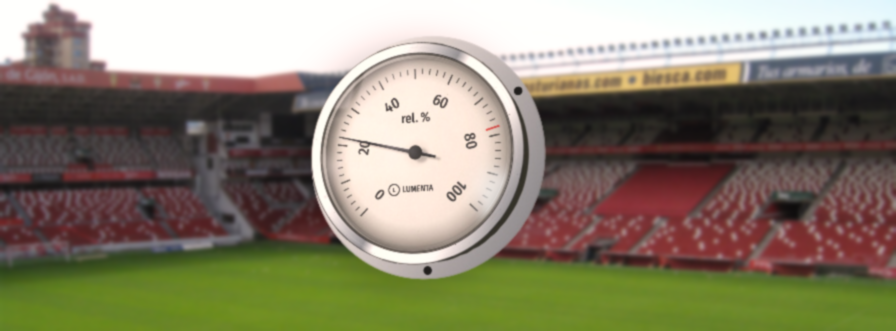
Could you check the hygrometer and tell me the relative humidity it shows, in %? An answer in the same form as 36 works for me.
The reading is 22
